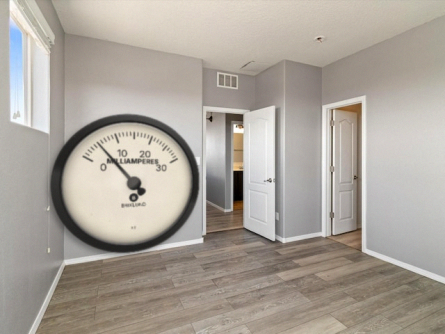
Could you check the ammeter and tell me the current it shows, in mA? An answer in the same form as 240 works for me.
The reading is 5
